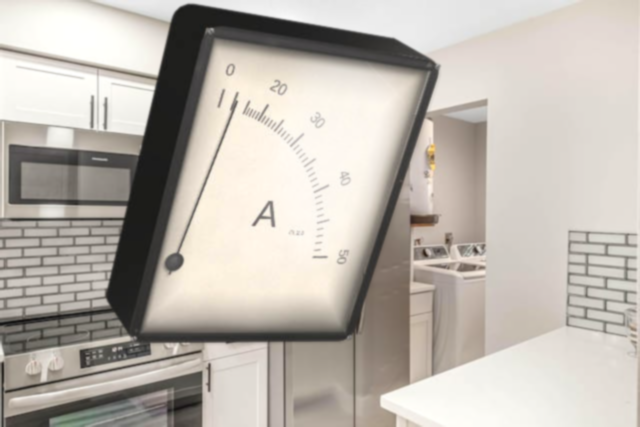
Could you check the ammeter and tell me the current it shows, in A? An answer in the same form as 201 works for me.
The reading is 10
